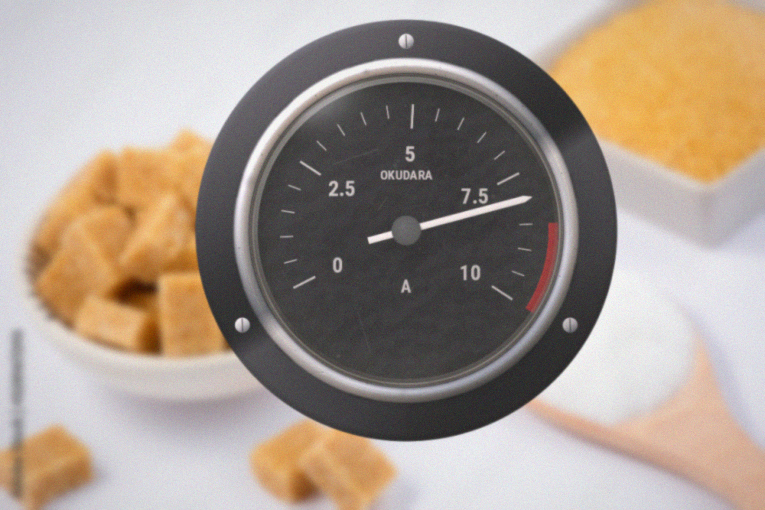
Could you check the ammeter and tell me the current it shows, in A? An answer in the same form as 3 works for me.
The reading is 8
